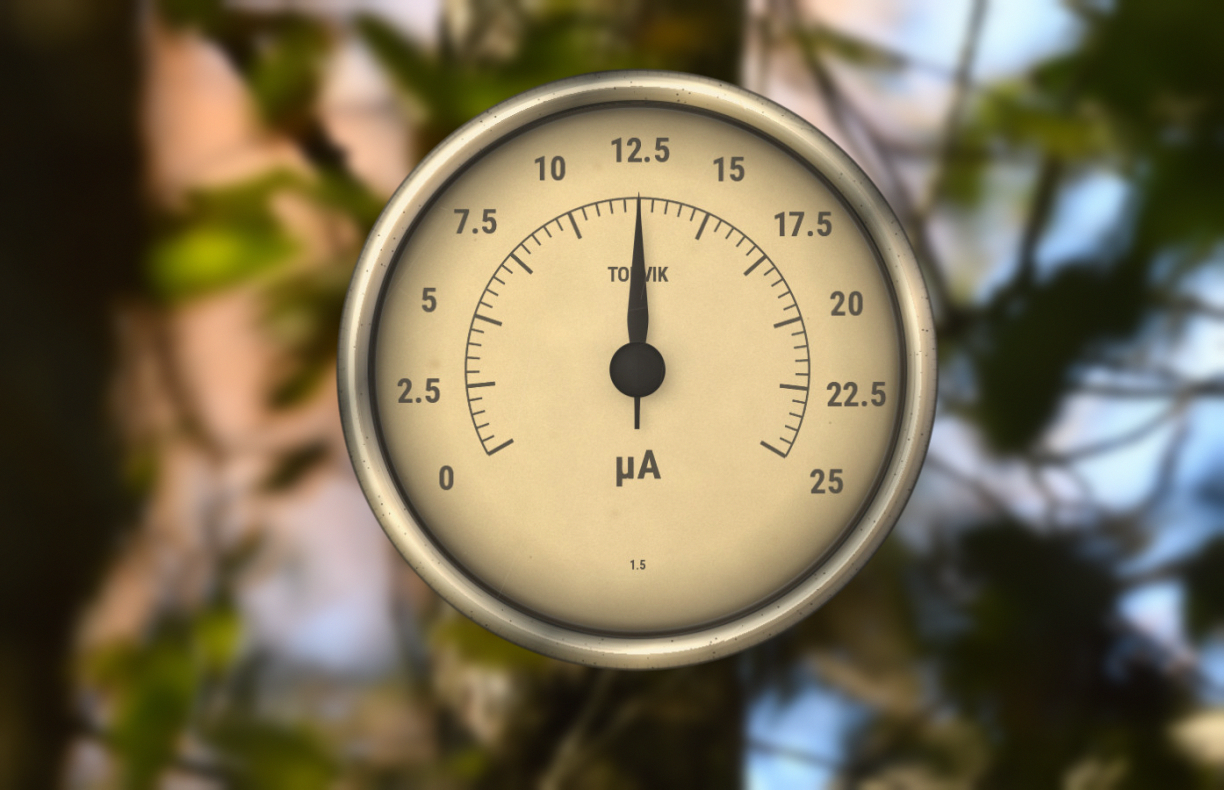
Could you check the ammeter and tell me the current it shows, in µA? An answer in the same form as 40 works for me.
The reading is 12.5
